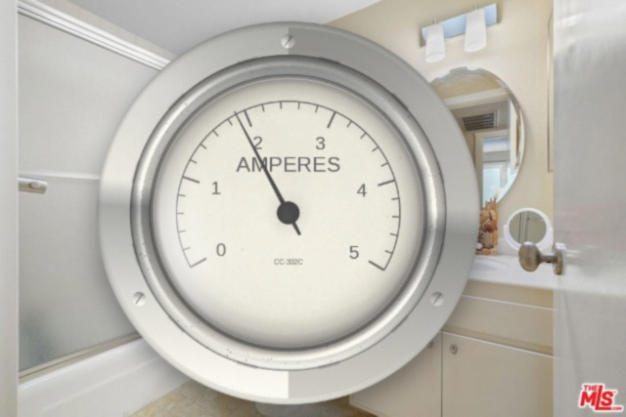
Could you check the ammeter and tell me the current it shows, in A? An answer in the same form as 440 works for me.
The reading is 1.9
